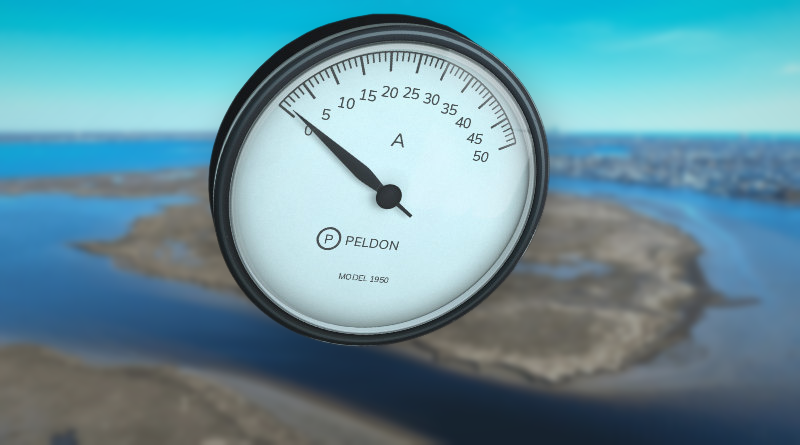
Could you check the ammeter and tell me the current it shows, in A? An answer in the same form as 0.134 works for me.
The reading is 1
